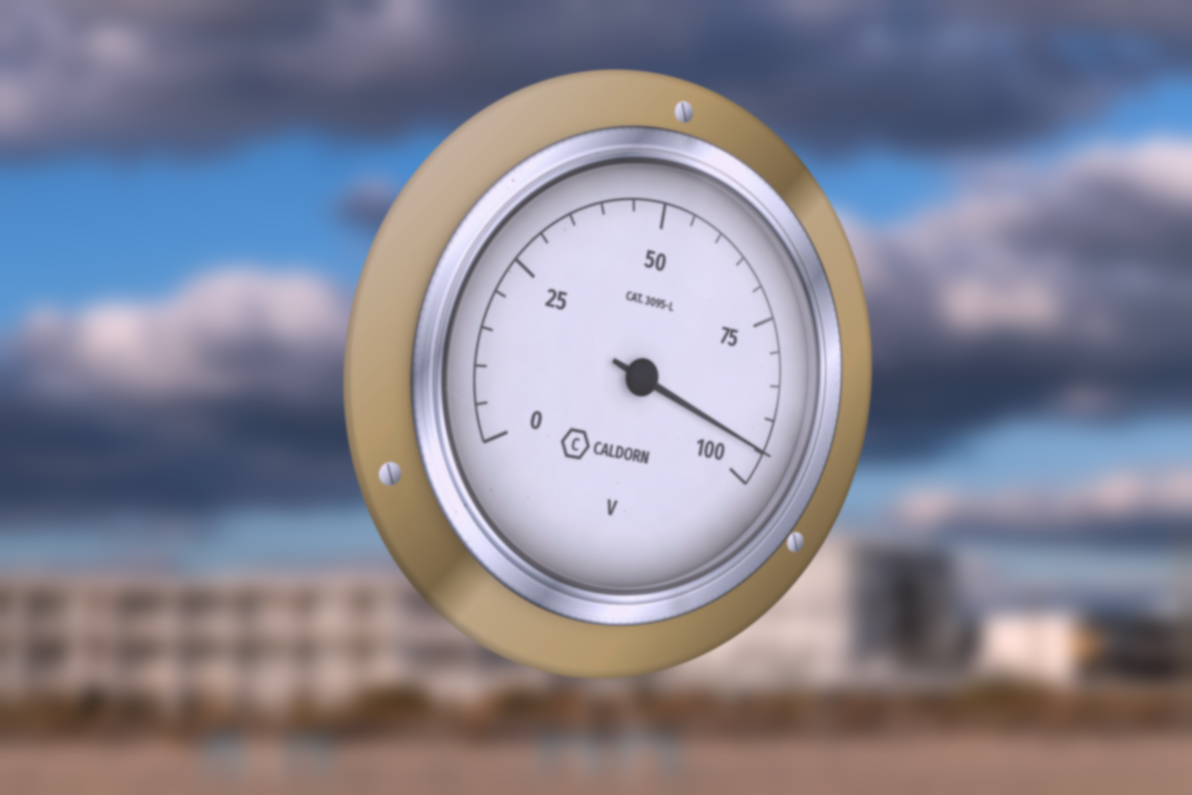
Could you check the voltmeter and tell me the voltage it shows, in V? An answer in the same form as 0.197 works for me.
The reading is 95
